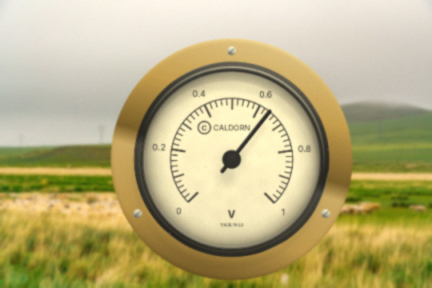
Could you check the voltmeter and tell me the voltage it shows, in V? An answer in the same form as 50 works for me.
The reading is 0.64
